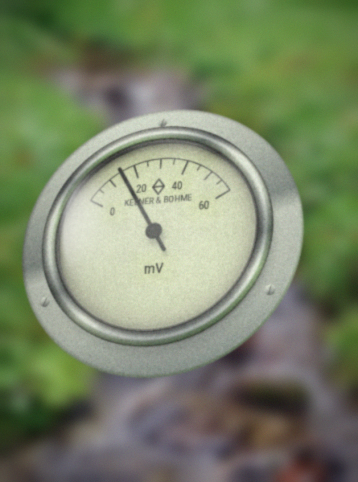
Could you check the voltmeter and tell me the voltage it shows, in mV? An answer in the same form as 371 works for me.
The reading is 15
